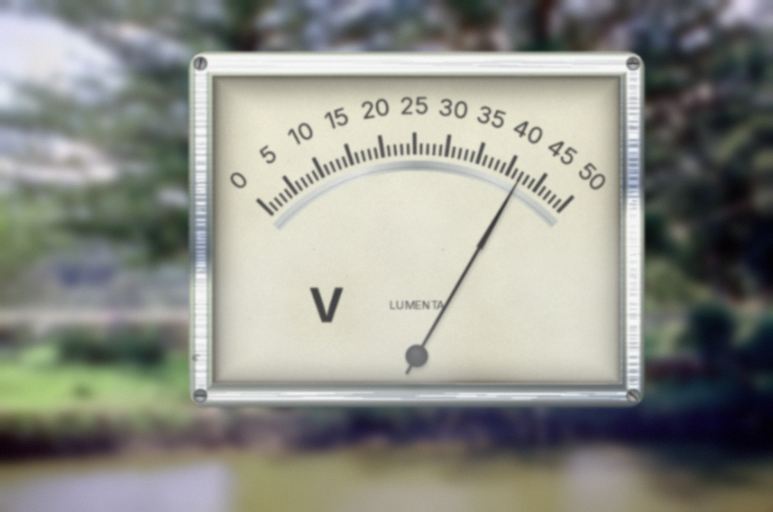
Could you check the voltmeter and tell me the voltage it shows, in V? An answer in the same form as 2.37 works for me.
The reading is 42
